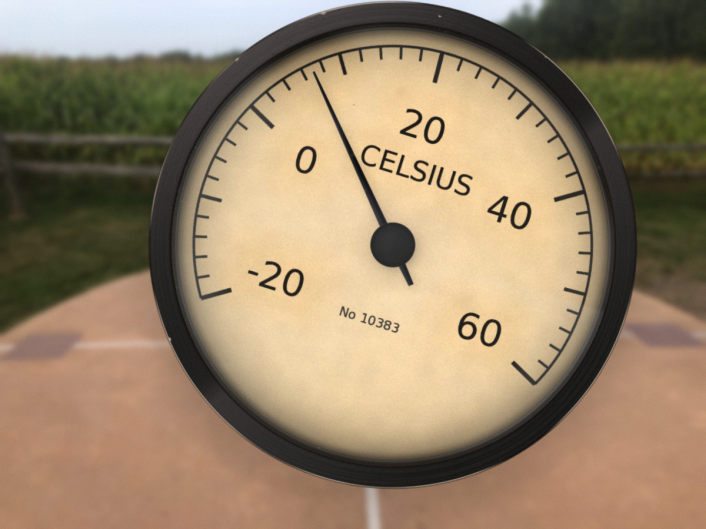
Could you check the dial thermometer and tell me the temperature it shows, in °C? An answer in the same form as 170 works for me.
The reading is 7
